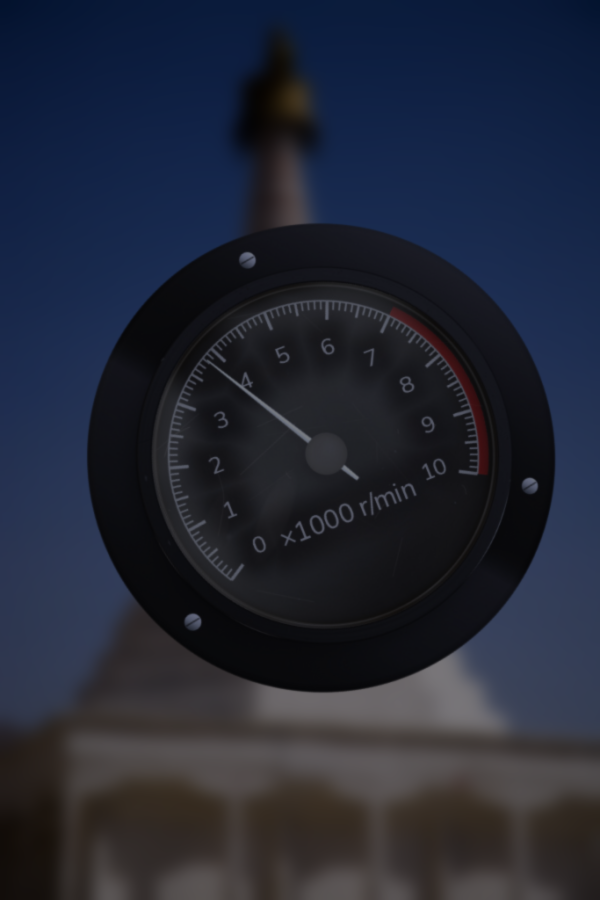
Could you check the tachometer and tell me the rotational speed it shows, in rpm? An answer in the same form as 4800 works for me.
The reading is 3800
